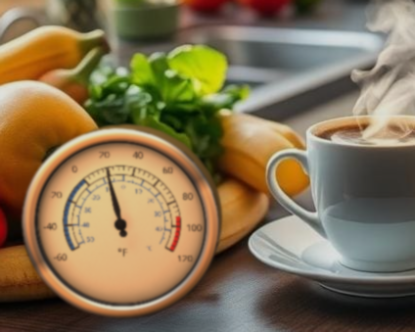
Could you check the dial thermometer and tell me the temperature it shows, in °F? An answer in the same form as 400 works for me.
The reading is 20
